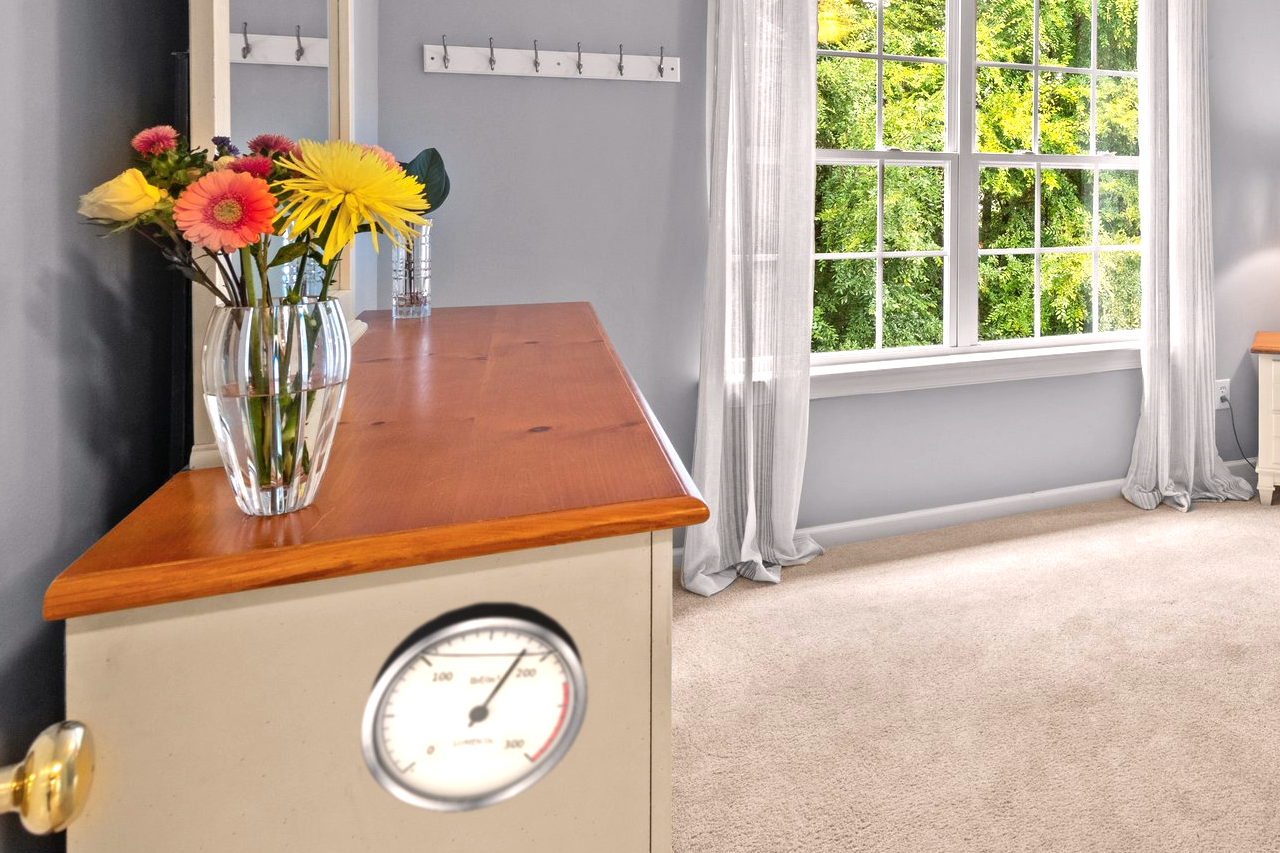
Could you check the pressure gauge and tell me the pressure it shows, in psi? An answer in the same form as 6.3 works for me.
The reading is 180
